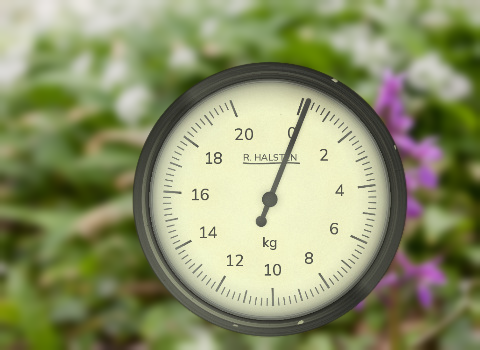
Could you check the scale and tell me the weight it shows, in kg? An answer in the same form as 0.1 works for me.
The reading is 0.2
